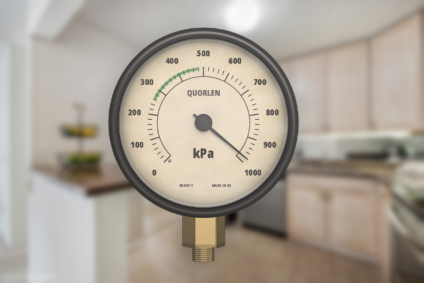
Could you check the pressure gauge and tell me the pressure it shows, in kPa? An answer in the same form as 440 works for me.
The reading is 980
